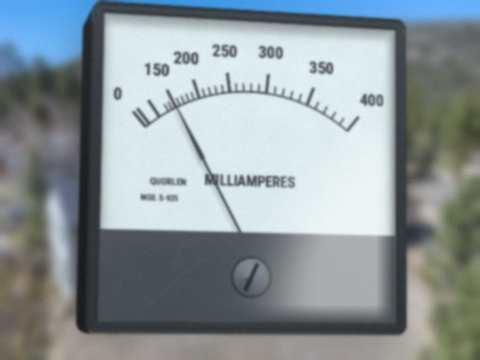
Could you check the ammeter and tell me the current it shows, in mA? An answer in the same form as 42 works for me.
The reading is 150
